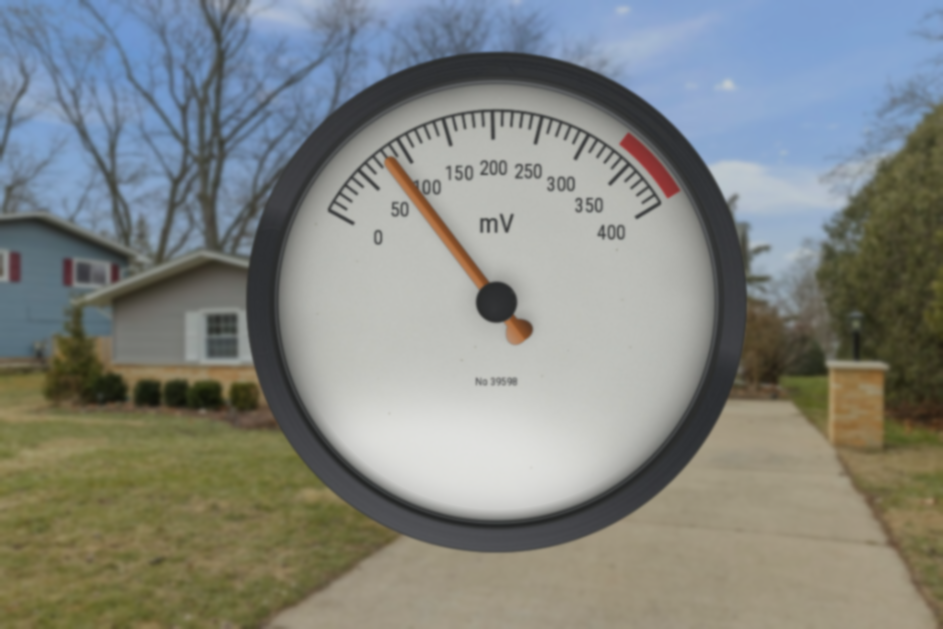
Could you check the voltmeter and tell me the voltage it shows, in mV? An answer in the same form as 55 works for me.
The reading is 80
